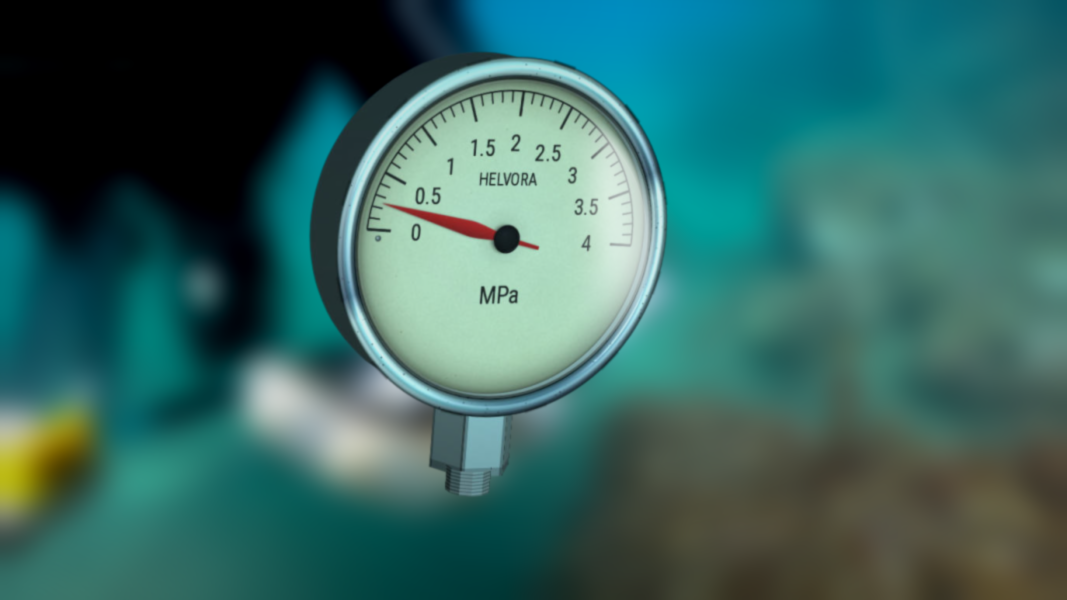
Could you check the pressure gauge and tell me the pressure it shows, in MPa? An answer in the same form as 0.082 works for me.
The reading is 0.25
